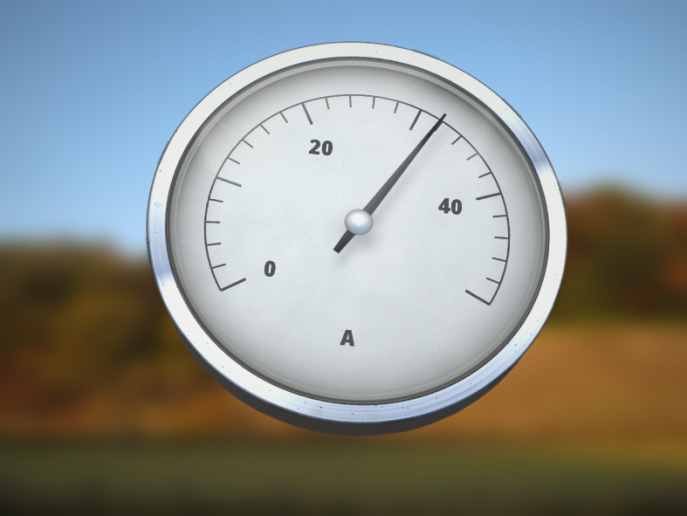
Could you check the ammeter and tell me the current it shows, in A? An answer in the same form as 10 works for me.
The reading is 32
